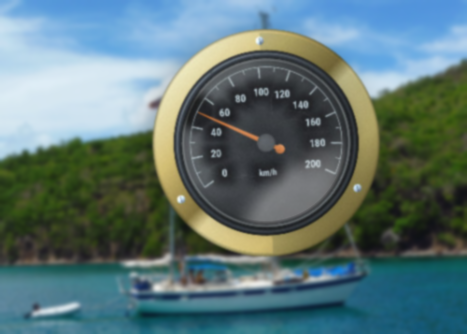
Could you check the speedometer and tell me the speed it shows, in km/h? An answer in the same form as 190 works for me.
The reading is 50
